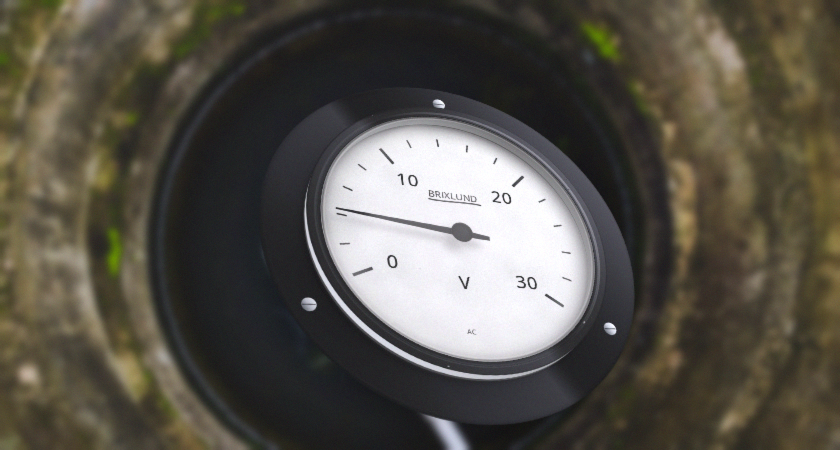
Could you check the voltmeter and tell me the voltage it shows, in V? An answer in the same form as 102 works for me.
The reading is 4
